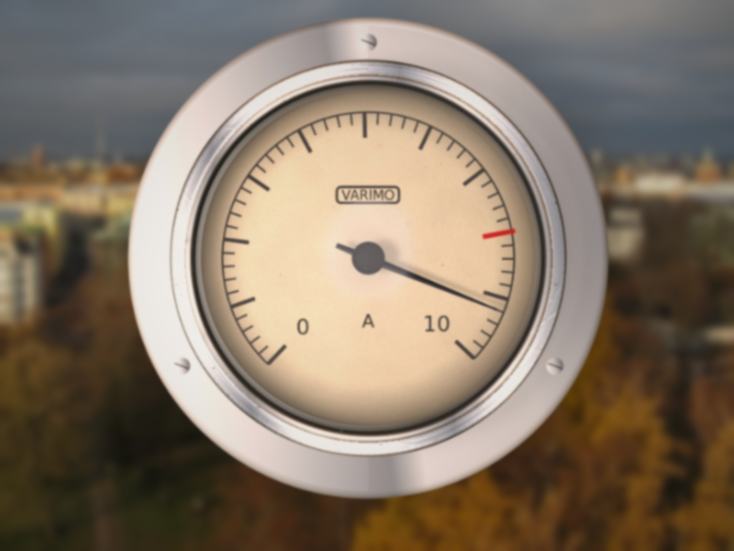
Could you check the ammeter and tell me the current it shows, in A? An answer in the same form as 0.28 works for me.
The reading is 9.2
